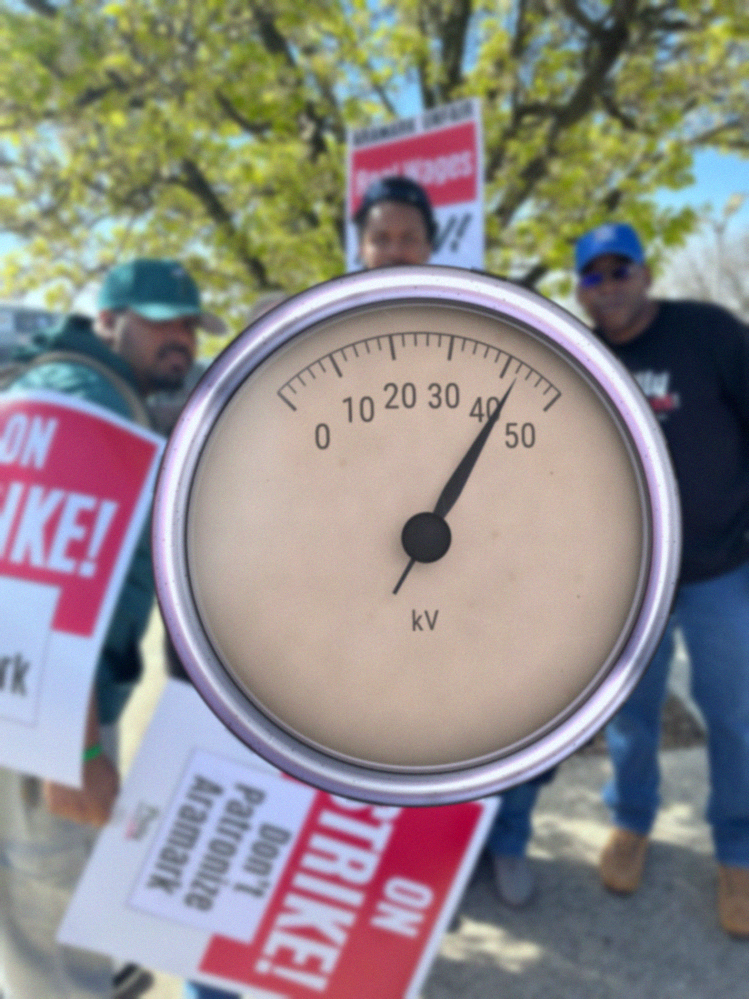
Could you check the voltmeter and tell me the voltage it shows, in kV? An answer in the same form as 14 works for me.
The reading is 42
